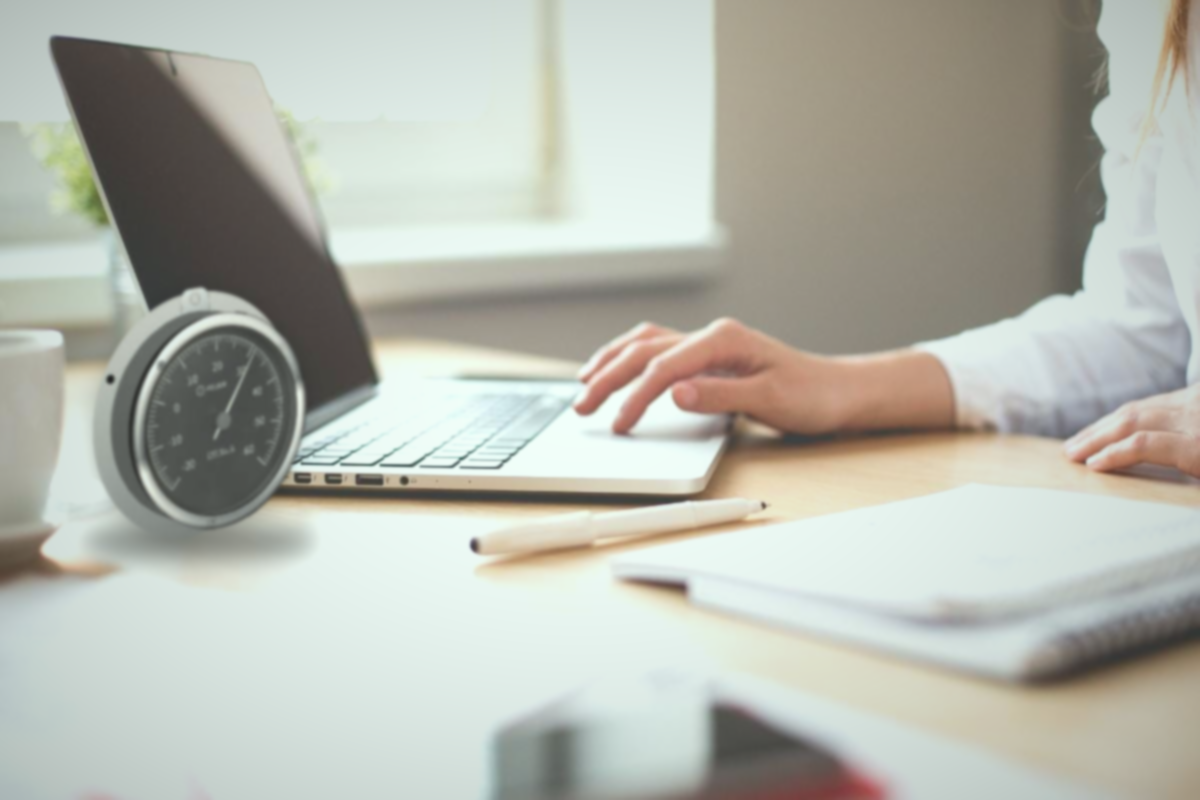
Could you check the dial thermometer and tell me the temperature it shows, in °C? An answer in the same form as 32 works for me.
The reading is 30
